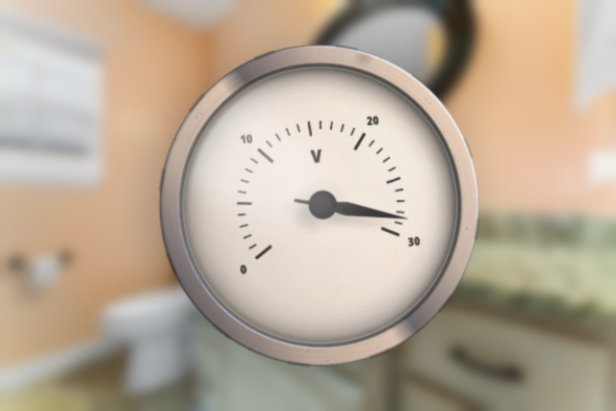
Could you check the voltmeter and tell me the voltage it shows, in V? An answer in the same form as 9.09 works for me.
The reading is 28.5
